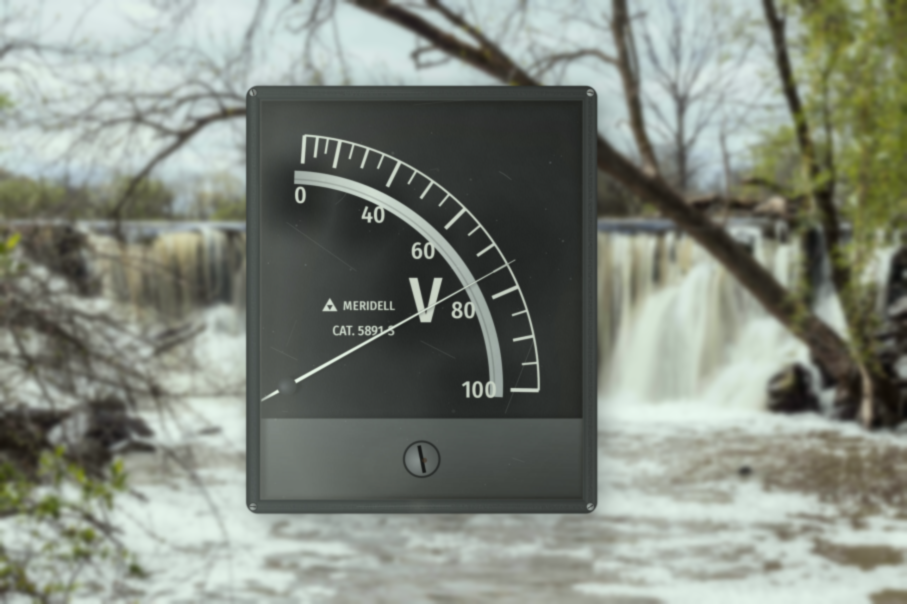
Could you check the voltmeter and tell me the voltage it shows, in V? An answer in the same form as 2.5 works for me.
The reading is 75
